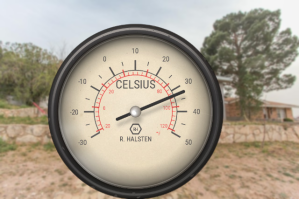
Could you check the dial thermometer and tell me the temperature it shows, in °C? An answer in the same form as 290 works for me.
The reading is 32.5
